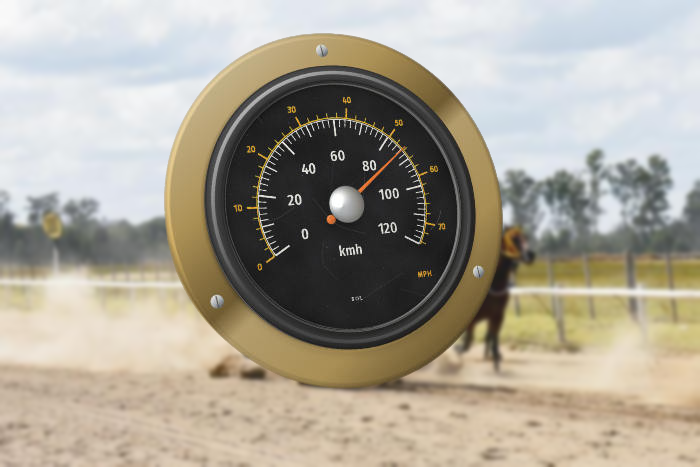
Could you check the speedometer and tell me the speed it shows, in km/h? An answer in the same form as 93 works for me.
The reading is 86
